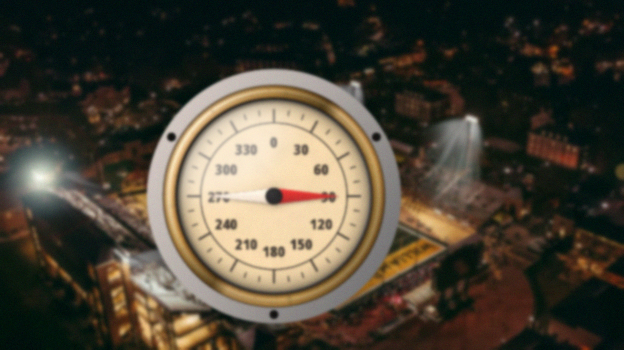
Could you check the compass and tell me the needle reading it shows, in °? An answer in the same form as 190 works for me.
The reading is 90
